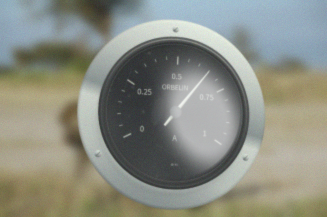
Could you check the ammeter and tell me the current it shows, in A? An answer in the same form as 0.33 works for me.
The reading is 0.65
